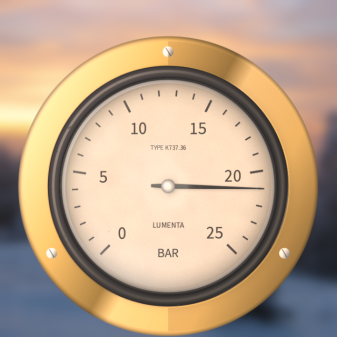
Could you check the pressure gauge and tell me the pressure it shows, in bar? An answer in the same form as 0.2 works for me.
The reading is 21
